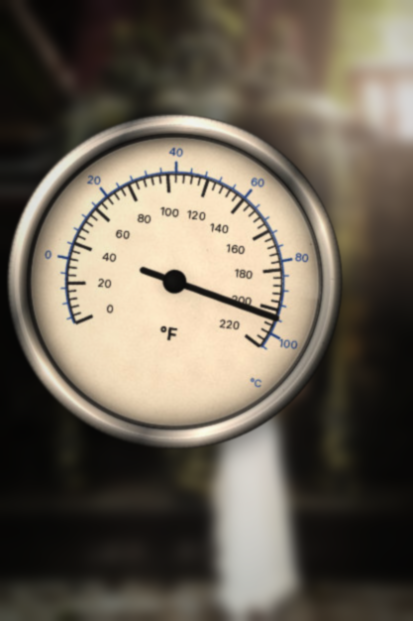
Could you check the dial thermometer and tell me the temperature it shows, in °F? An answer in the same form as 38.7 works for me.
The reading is 204
